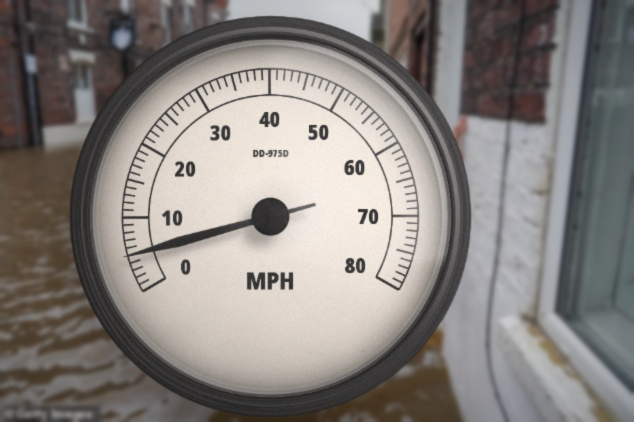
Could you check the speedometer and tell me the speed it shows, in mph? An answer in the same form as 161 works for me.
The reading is 5
